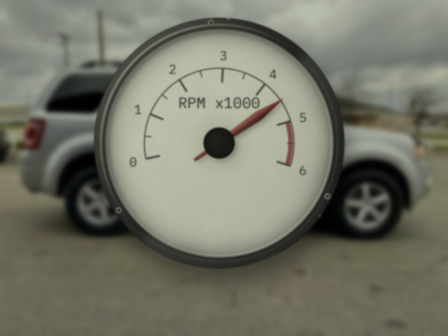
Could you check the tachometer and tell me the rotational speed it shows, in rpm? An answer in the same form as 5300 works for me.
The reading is 4500
